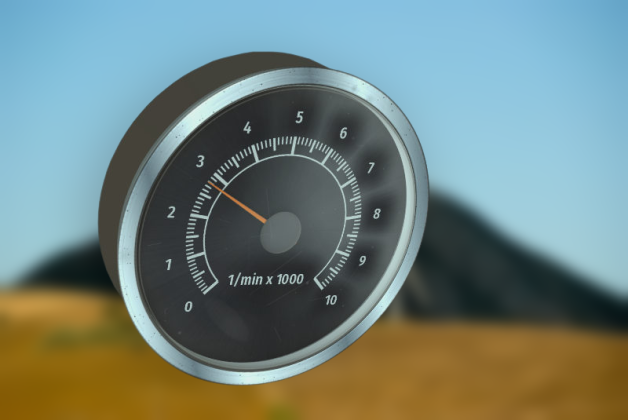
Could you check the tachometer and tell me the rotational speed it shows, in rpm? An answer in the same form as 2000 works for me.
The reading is 2800
